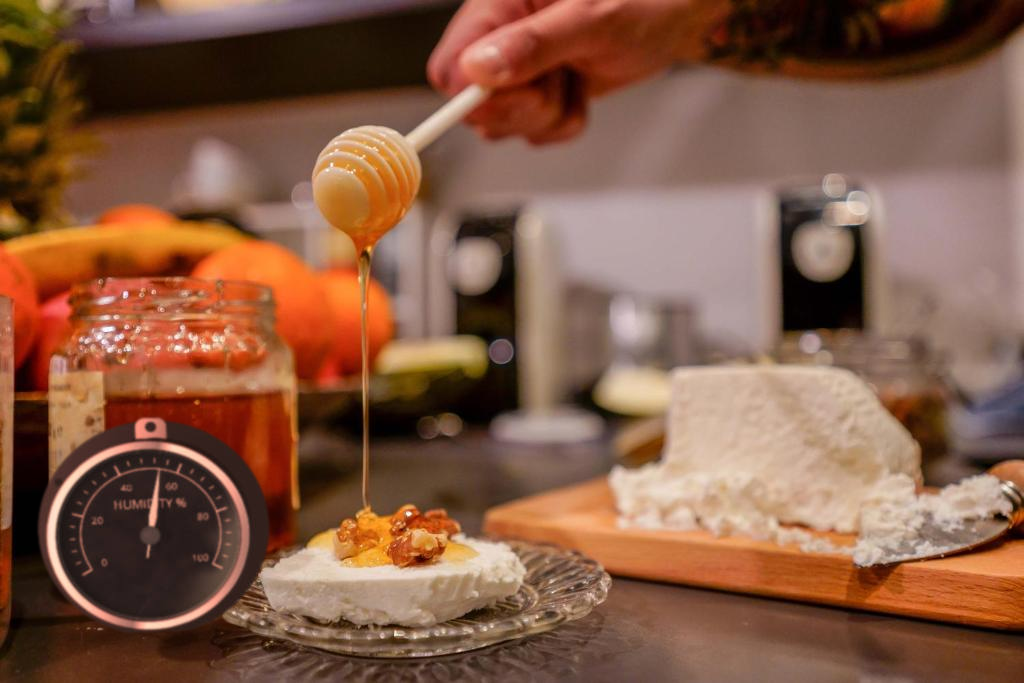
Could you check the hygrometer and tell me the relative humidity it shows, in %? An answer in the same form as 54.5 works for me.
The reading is 54
